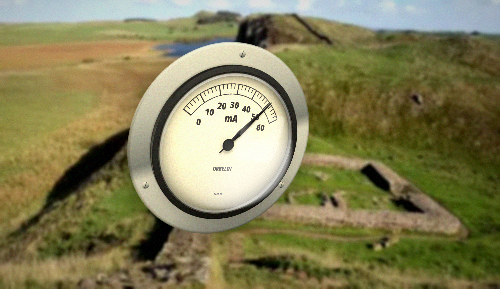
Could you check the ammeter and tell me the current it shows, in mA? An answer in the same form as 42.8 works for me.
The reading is 50
